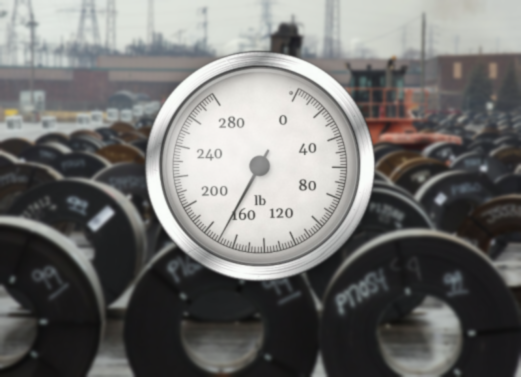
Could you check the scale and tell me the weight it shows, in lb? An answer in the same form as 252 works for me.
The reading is 170
